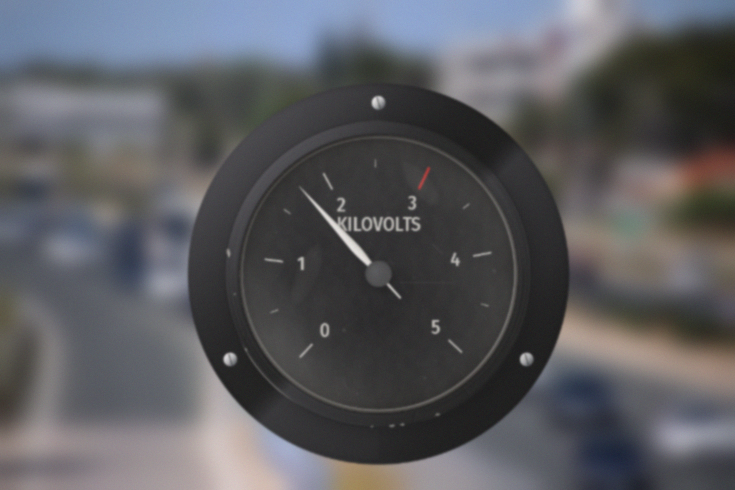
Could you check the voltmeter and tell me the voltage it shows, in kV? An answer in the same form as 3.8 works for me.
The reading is 1.75
